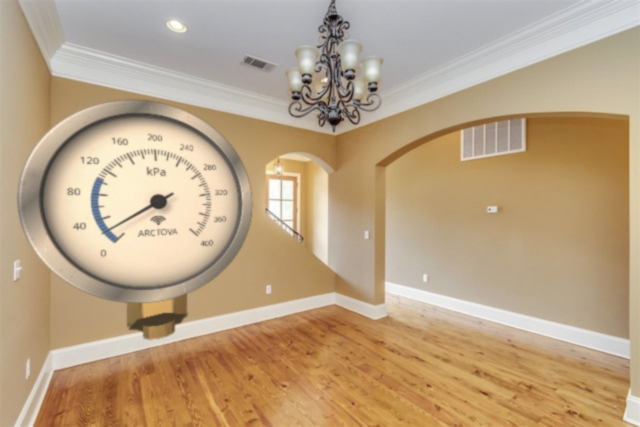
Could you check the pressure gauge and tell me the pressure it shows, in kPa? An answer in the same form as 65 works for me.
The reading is 20
